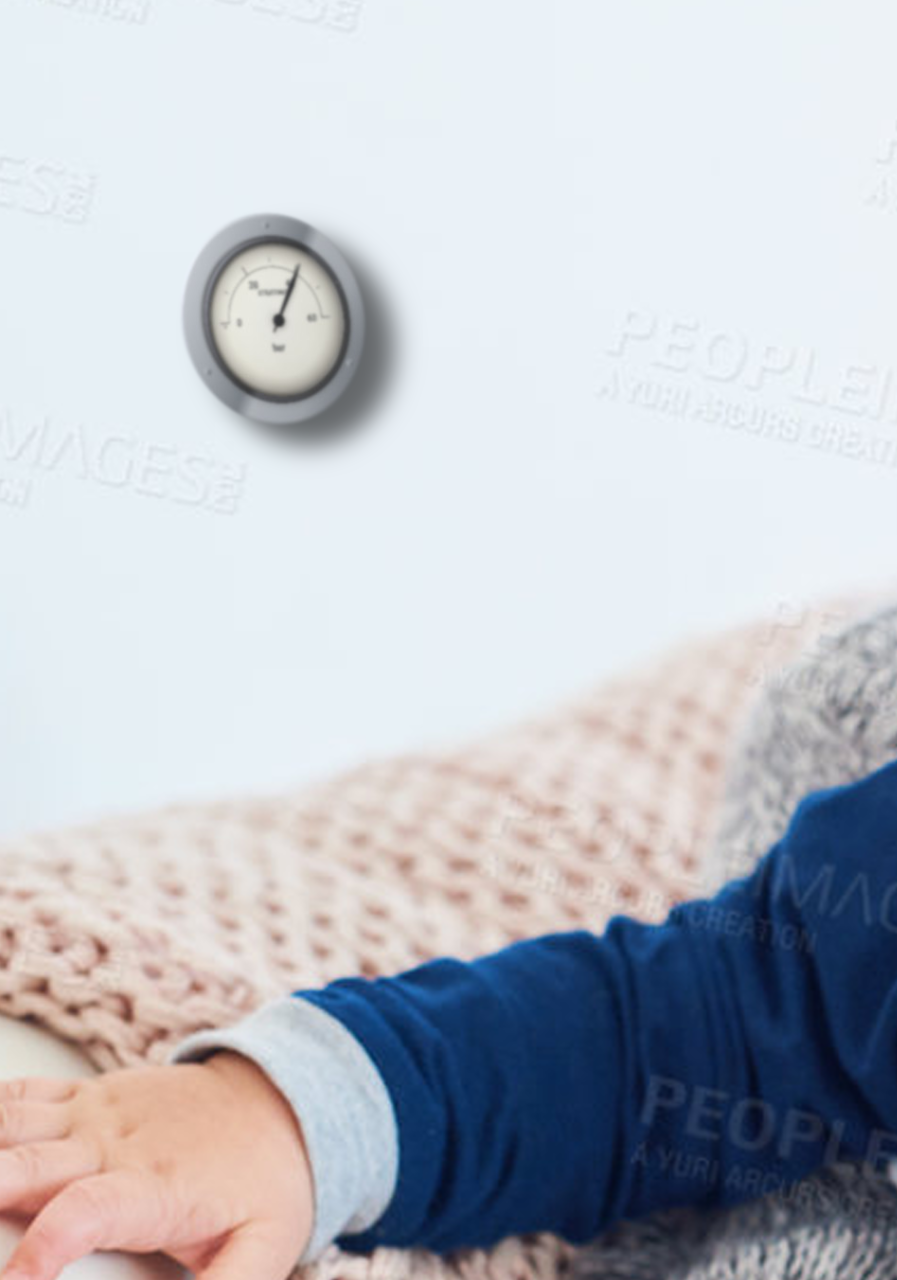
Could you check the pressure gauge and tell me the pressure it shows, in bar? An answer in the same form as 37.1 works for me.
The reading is 40
